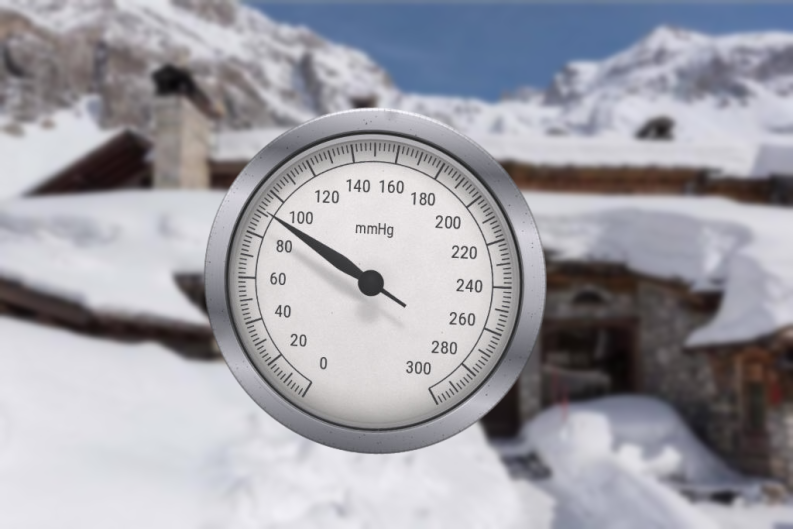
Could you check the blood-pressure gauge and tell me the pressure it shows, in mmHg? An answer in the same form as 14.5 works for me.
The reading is 92
